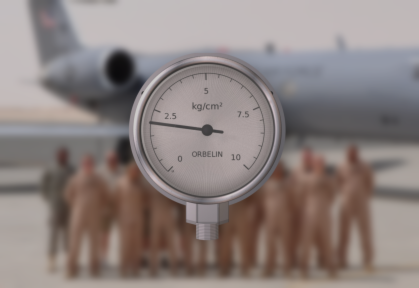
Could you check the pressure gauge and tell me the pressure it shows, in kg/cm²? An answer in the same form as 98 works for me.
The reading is 2
